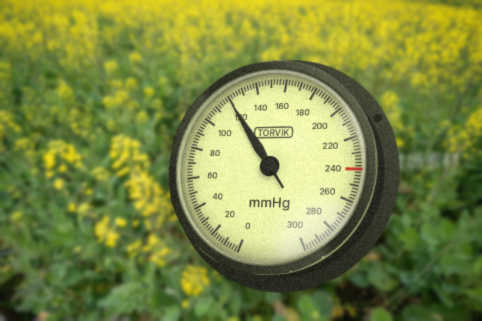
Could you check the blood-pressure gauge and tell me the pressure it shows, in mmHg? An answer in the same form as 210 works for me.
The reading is 120
